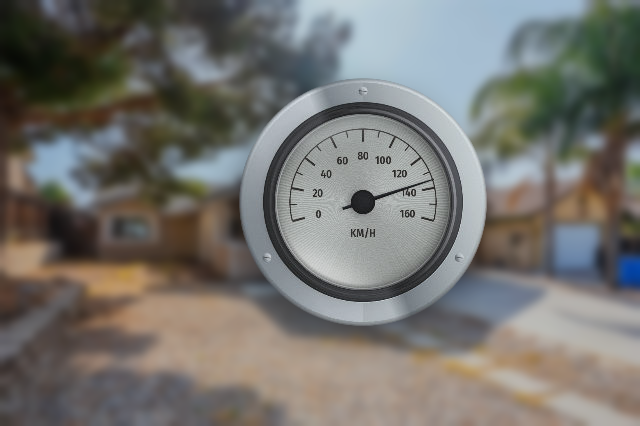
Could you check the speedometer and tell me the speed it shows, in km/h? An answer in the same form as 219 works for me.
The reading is 135
